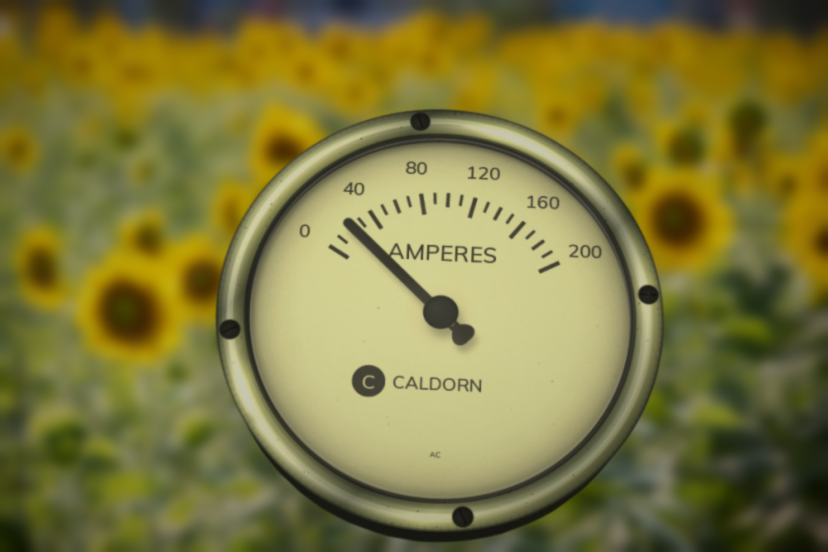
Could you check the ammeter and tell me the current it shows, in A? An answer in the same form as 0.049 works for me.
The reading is 20
